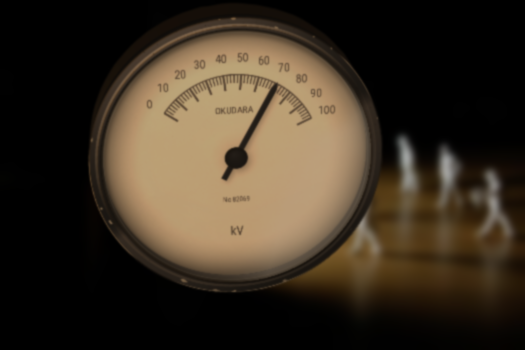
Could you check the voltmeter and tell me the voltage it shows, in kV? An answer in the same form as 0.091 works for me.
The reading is 70
